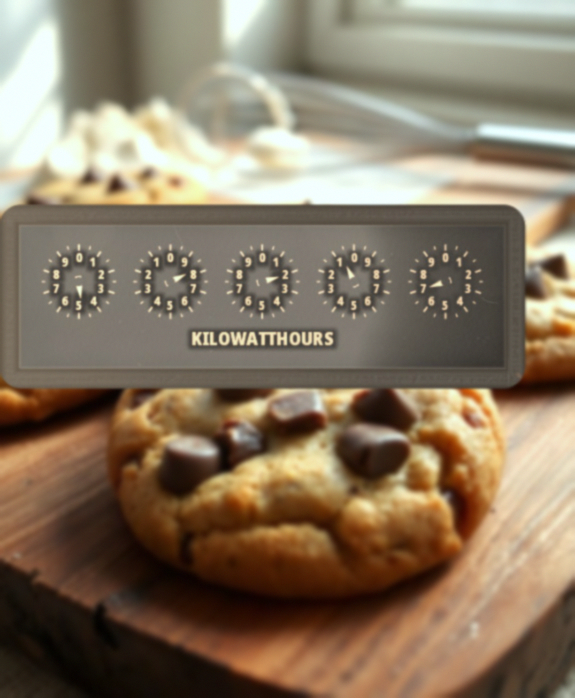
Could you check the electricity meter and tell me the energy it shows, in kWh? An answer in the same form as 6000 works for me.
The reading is 48207
